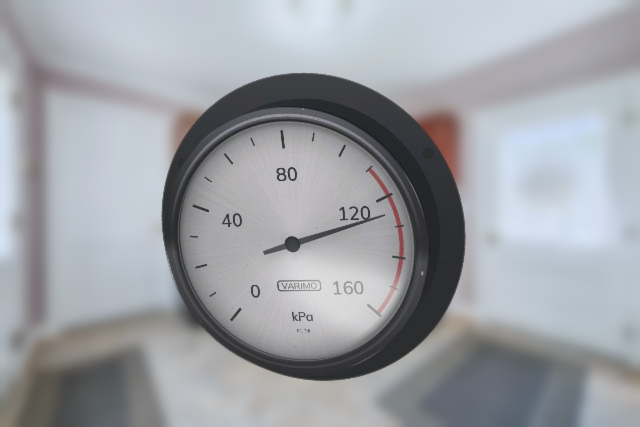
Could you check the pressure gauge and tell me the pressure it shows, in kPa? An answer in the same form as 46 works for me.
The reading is 125
